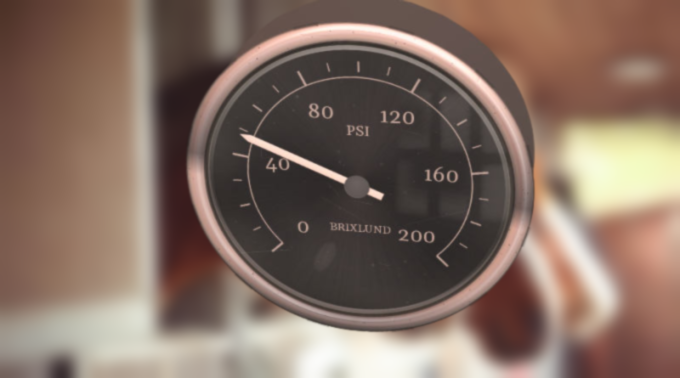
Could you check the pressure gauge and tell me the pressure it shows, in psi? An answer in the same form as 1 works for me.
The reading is 50
